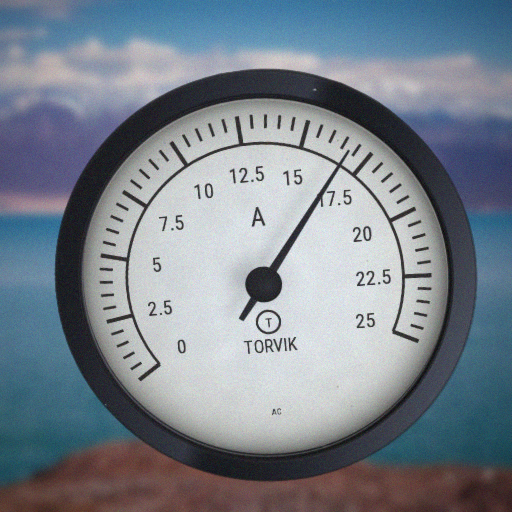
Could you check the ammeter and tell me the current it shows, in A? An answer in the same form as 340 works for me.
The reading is 16.75
